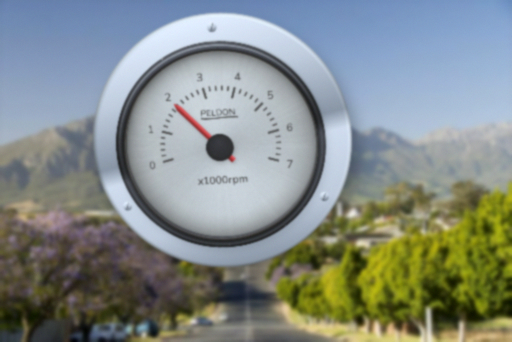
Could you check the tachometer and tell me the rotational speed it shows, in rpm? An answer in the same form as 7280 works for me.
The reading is 2000
